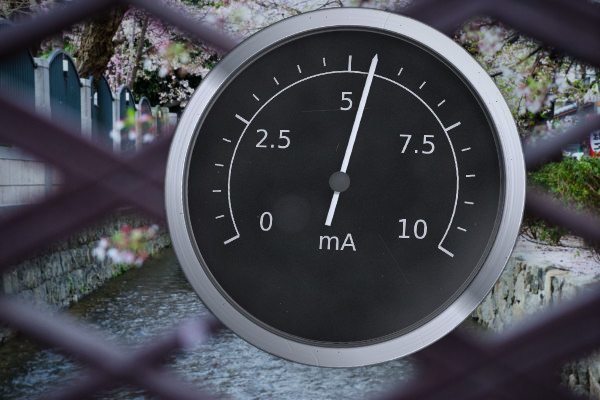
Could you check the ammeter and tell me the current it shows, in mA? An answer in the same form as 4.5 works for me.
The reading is 5.5
